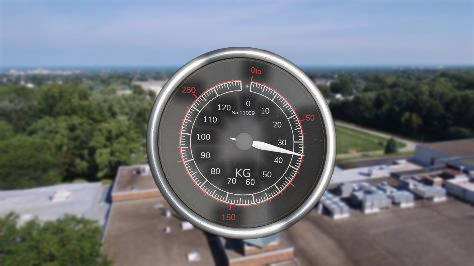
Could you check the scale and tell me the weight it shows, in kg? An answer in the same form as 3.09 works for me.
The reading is 35
